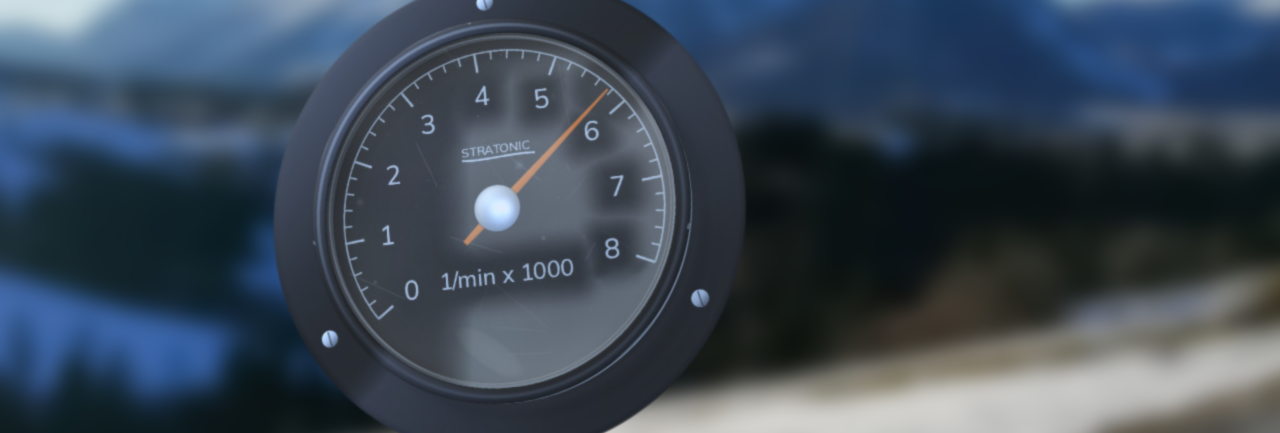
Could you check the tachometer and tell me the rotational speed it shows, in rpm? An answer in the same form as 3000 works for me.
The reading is 5800
